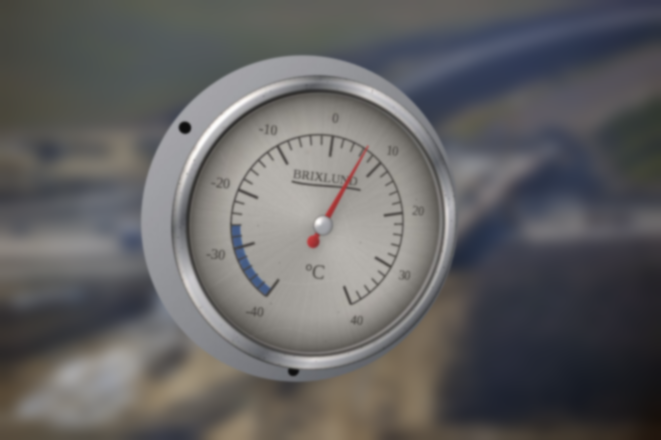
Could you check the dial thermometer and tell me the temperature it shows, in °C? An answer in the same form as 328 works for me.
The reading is 6
